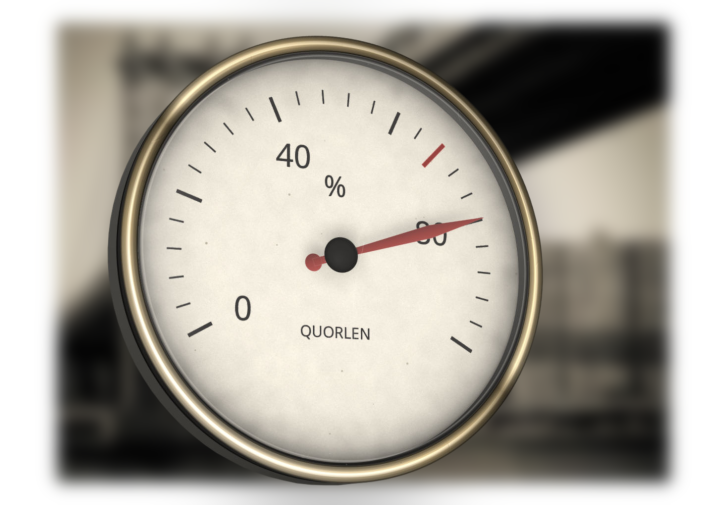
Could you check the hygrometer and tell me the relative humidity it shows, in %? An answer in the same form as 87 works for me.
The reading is 80
